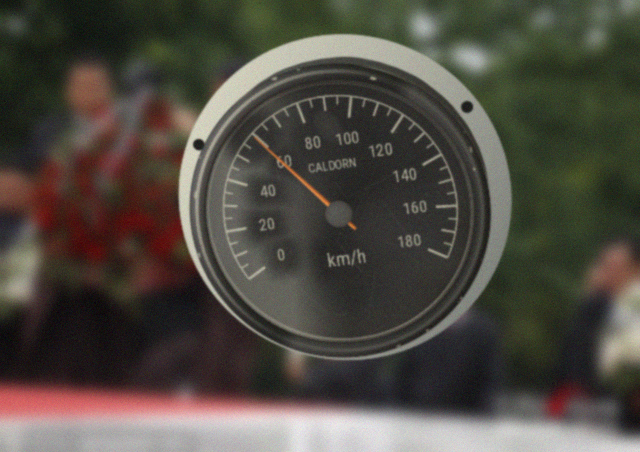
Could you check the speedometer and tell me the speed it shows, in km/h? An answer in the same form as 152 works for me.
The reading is 60
